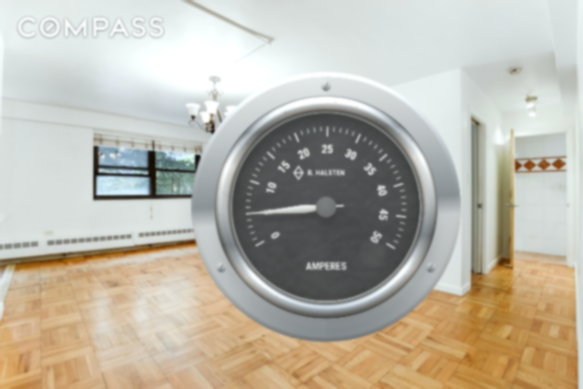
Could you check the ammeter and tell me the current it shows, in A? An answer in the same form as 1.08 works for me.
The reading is 5
